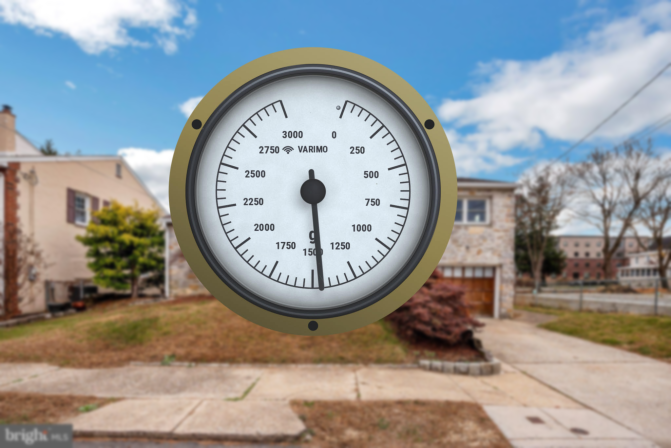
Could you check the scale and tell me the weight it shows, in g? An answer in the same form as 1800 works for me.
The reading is 1450
